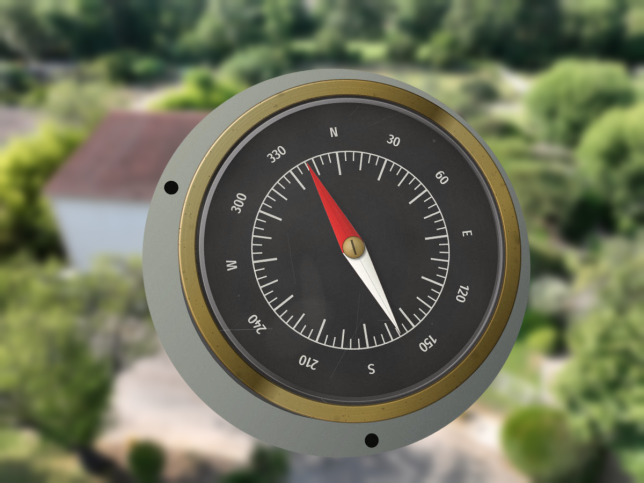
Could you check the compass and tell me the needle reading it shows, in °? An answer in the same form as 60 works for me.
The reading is 340
